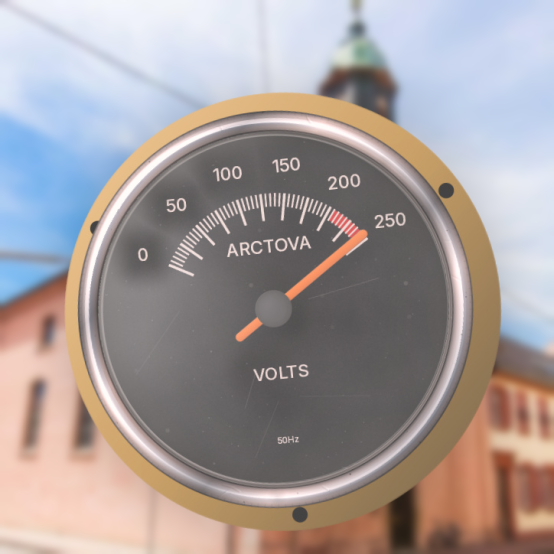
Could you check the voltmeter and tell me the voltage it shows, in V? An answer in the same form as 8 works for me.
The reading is 245
